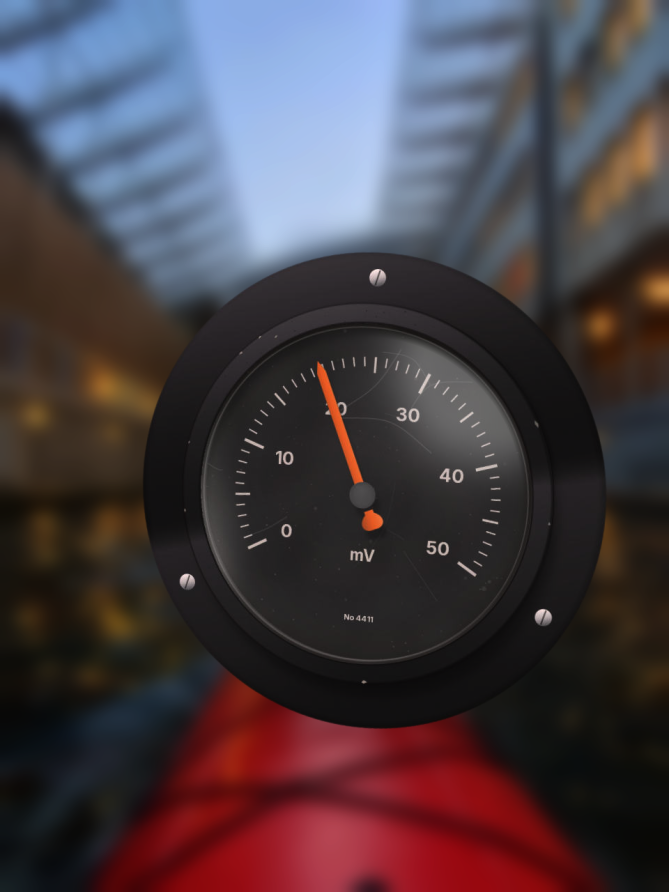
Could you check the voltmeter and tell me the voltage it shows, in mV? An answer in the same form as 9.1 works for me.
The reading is 20
